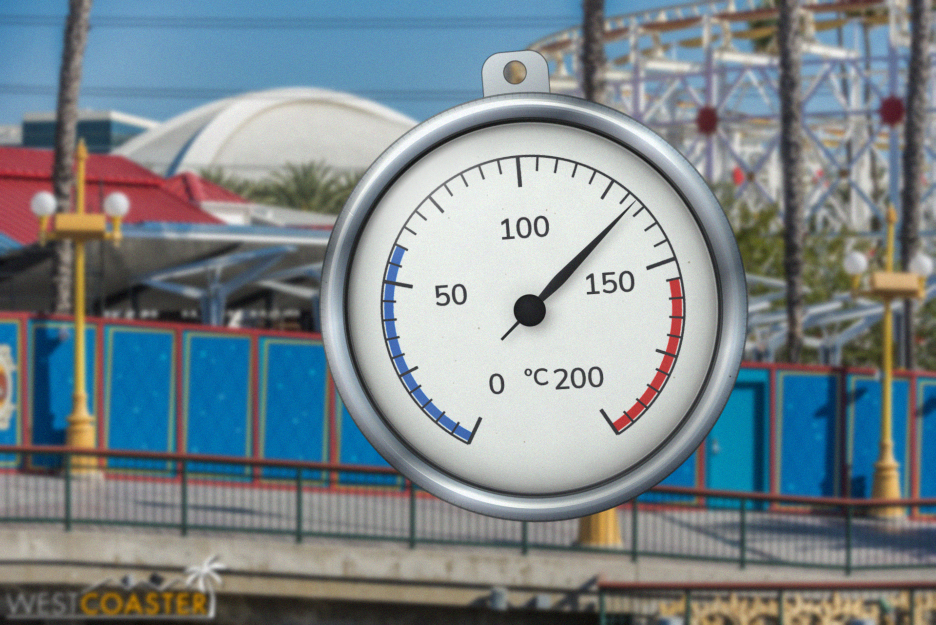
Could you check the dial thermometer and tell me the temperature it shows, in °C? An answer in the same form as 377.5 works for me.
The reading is 132.5
